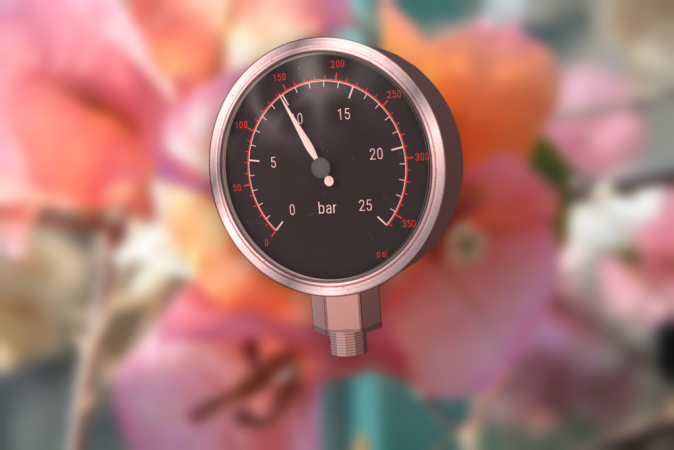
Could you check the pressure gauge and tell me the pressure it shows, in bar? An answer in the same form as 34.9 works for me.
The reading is 10
